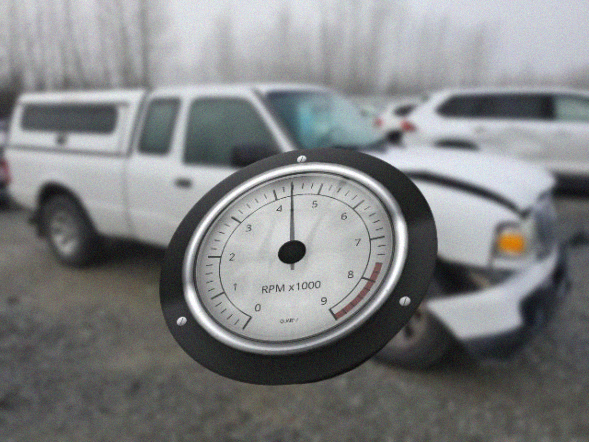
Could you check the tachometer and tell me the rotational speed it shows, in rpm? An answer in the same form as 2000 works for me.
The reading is 4400
